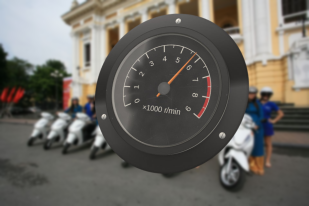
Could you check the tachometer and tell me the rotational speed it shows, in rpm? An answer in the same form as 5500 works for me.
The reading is 5750
